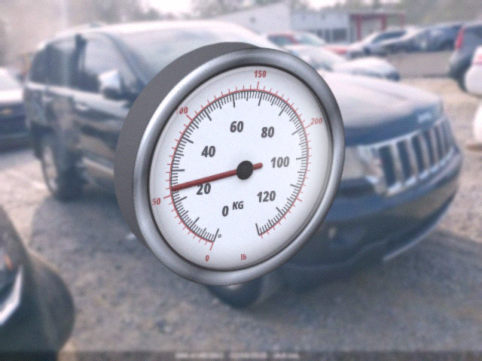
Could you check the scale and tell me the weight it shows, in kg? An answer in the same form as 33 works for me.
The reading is 25
